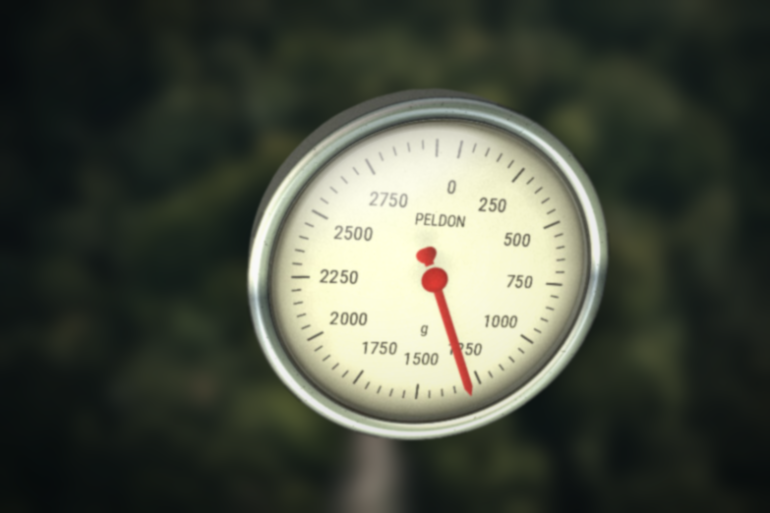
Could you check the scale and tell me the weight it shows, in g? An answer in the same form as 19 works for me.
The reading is 1300
